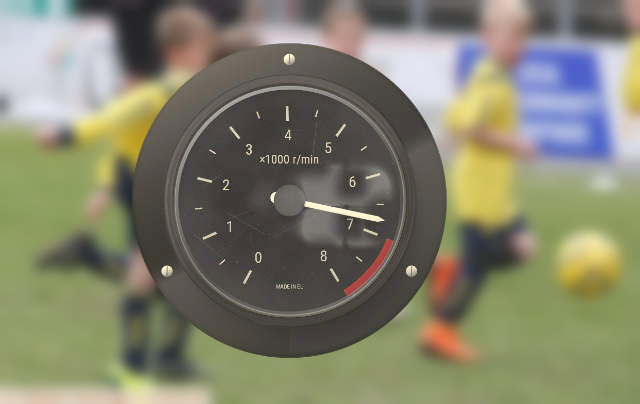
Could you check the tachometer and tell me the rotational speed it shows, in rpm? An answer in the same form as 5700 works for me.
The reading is 6750
